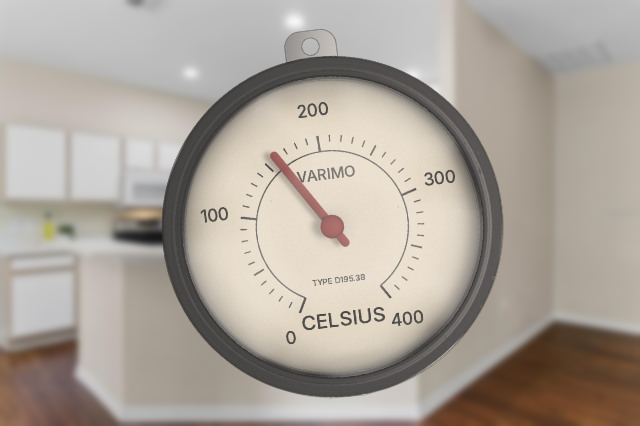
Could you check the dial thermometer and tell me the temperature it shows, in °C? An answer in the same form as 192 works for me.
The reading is 160
